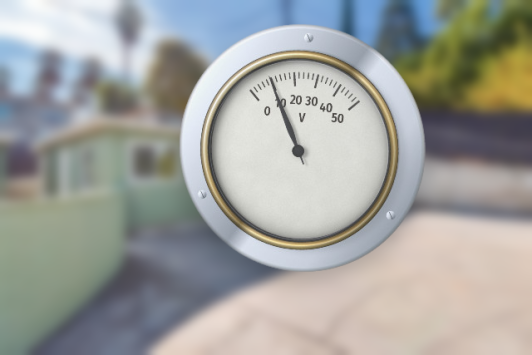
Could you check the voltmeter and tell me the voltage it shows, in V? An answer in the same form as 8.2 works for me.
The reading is 10
